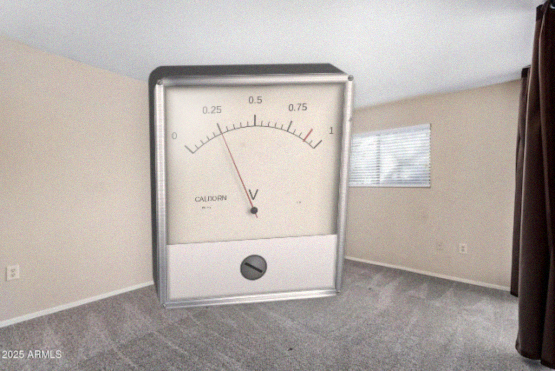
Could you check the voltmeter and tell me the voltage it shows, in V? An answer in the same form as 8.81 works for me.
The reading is 0.25
